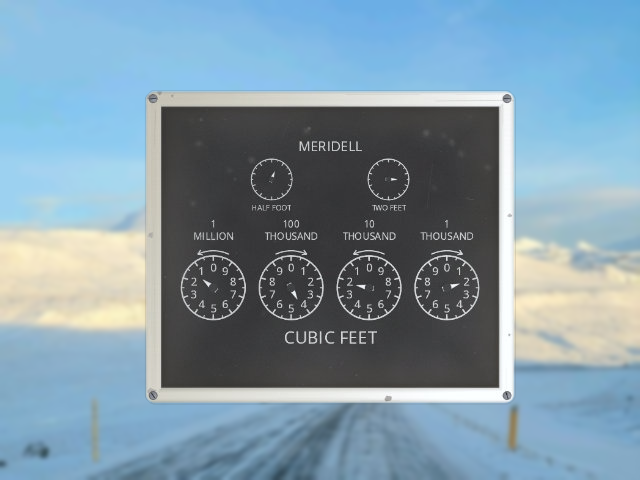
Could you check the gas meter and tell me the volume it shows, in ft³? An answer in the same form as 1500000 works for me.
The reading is 142200
